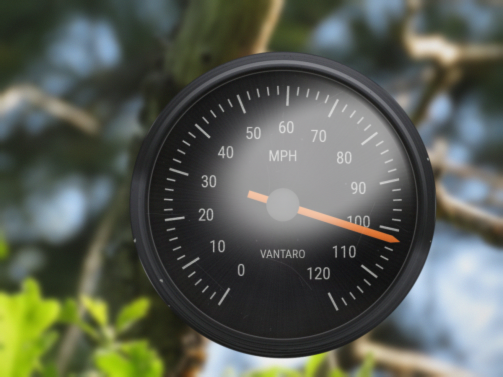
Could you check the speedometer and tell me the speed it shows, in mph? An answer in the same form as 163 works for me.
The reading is 102
